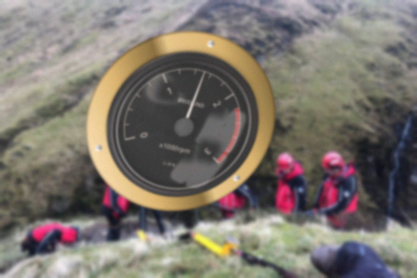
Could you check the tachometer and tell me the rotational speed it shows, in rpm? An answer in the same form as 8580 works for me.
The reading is 1500
